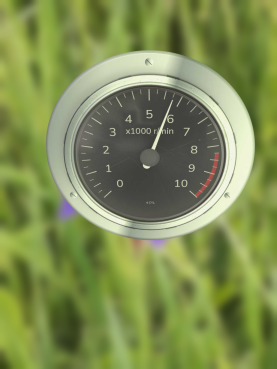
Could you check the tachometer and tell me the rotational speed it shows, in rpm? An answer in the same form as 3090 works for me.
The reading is 5750
